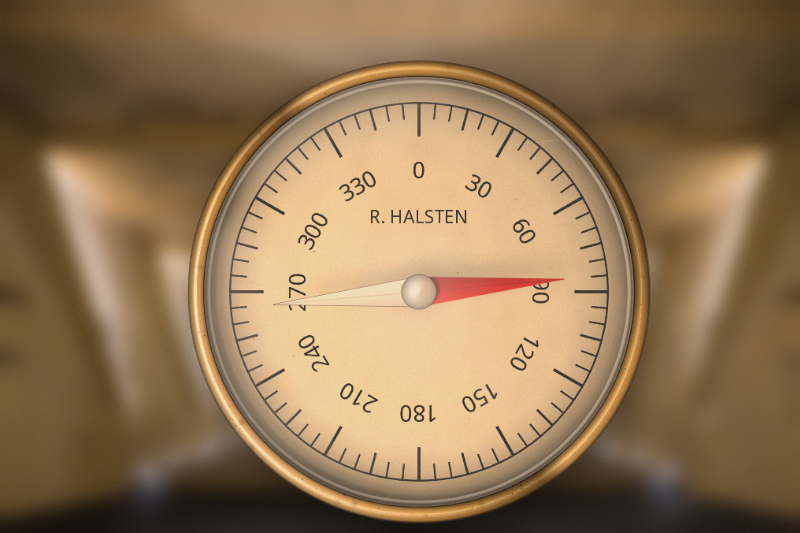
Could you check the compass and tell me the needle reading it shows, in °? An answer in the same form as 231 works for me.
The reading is 85
